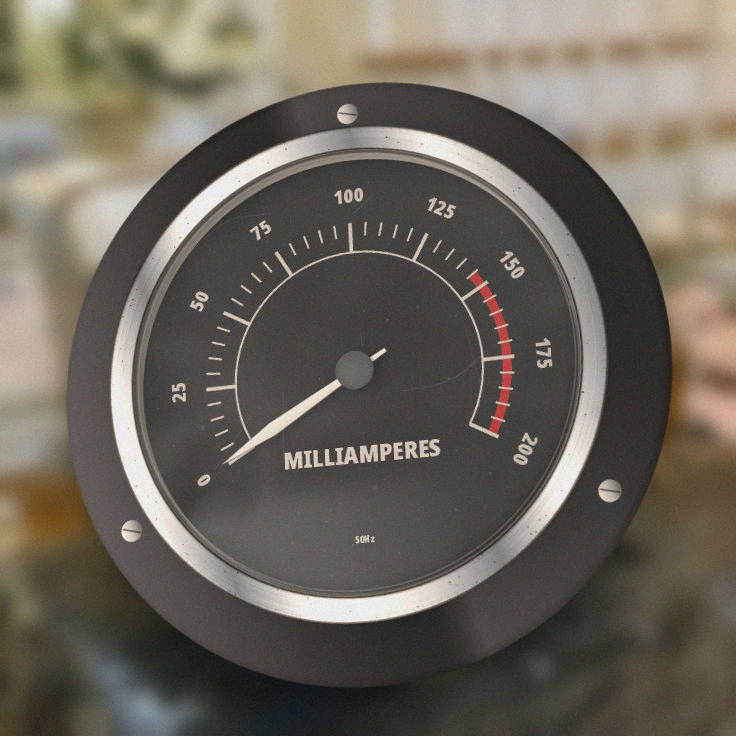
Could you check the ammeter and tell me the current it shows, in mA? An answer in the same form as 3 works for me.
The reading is 0
